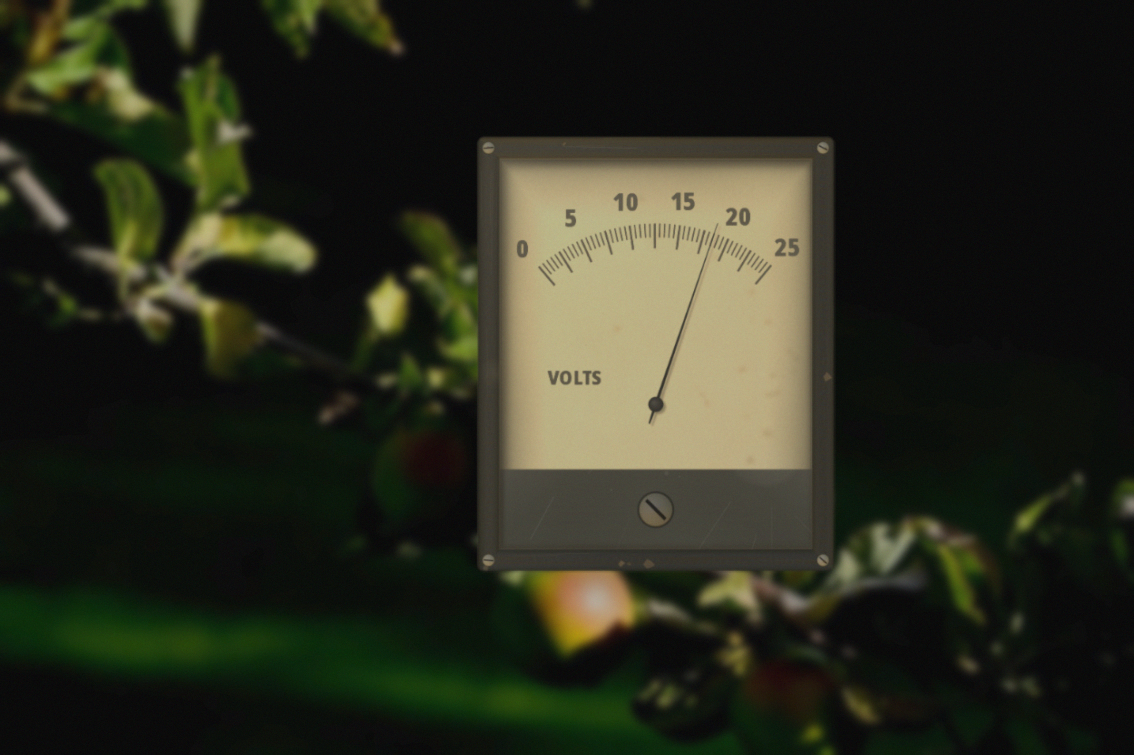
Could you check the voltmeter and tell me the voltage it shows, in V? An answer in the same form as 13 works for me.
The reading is 18.5
